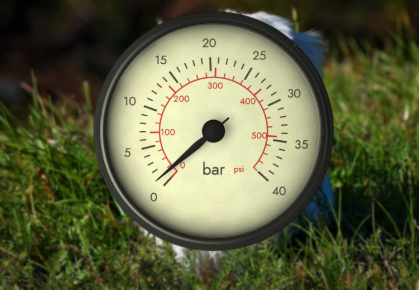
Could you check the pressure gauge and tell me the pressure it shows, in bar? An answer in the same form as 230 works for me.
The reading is 1
